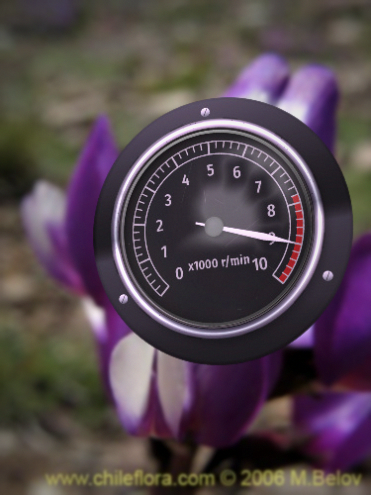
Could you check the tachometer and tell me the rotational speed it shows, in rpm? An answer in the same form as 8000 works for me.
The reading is 9000
